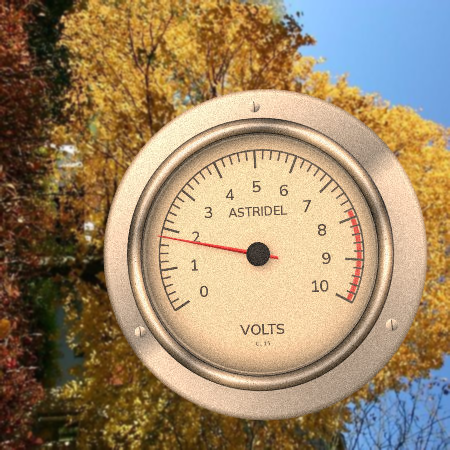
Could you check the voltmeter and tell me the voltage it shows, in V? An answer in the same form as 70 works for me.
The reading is 1.8
